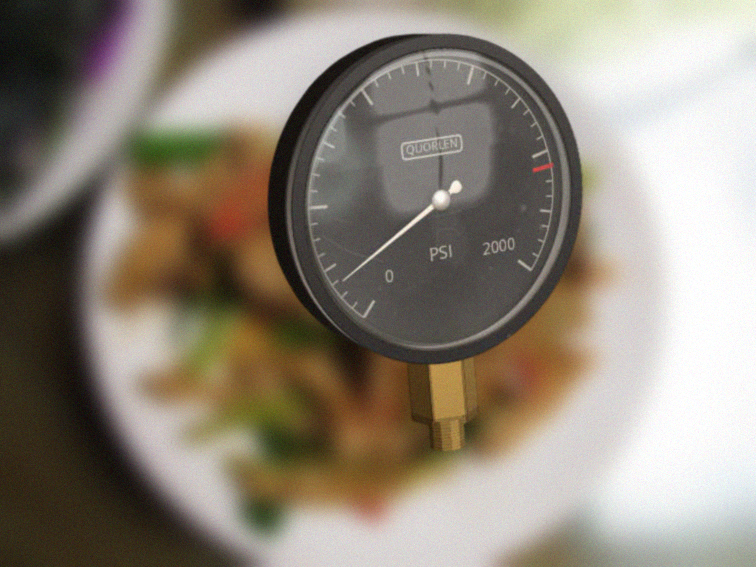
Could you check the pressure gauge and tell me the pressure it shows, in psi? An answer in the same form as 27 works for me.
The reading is 150
